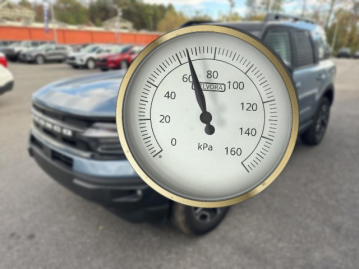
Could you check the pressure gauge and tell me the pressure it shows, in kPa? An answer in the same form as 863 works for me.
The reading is 66
